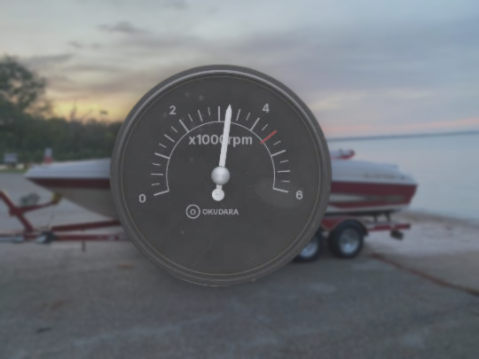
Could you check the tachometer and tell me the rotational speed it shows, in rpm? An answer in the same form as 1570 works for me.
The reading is 3250
